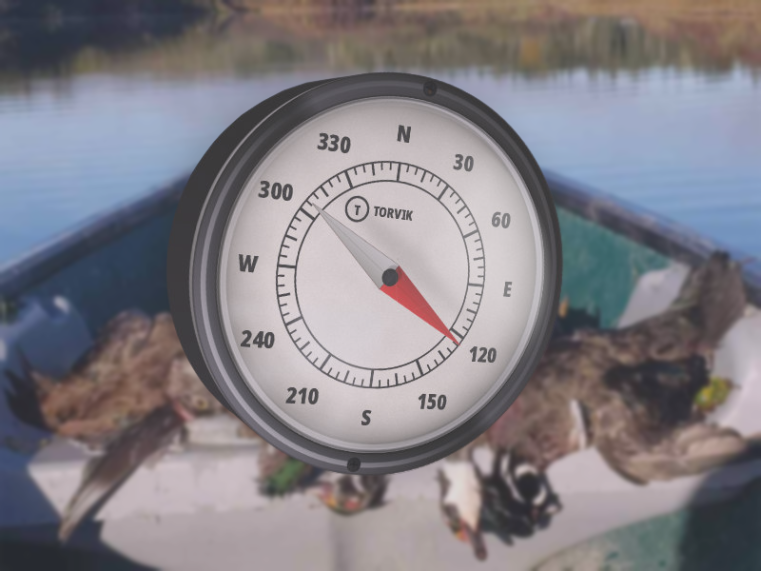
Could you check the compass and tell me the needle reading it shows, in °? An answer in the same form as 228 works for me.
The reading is 125
